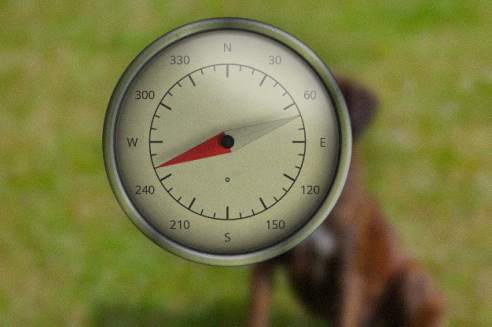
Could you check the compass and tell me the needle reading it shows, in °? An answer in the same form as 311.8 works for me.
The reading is 250
